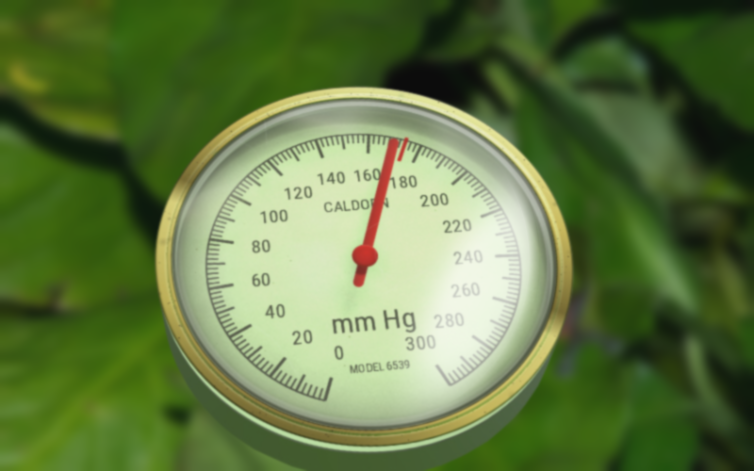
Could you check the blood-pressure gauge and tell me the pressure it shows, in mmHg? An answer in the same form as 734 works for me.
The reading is 170
